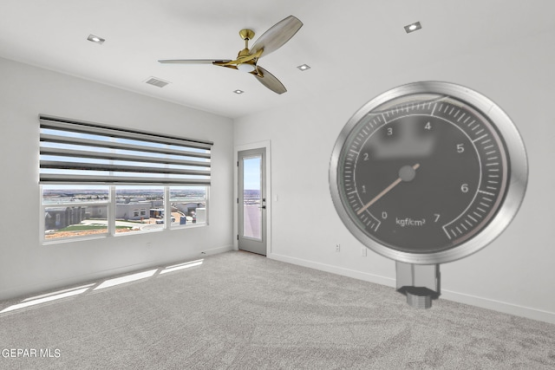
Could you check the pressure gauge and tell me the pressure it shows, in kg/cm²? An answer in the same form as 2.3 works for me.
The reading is 0.5
